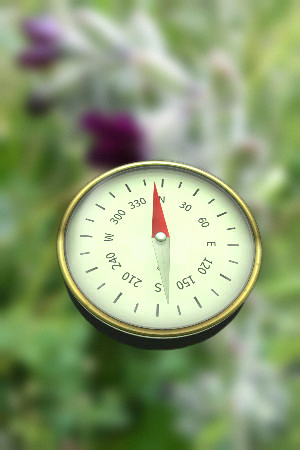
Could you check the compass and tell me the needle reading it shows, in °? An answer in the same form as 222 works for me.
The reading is 352.5
